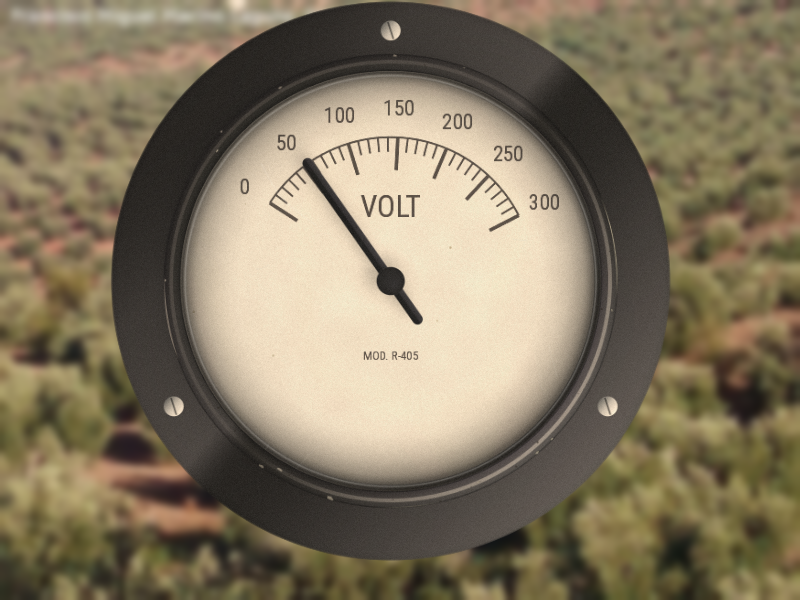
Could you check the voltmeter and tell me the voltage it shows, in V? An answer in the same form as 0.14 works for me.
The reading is 55
